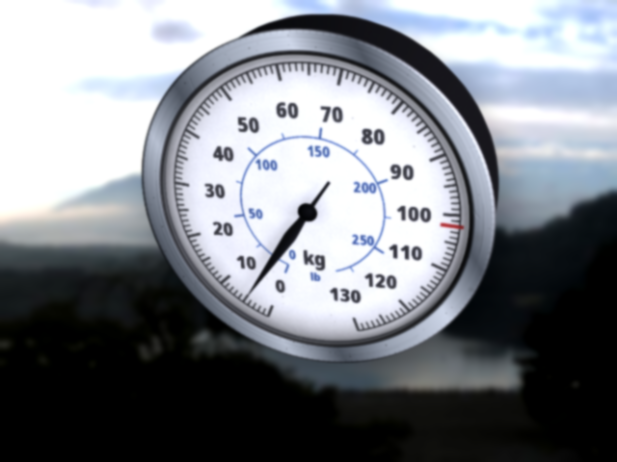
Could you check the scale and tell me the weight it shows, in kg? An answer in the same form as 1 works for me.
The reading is 5
